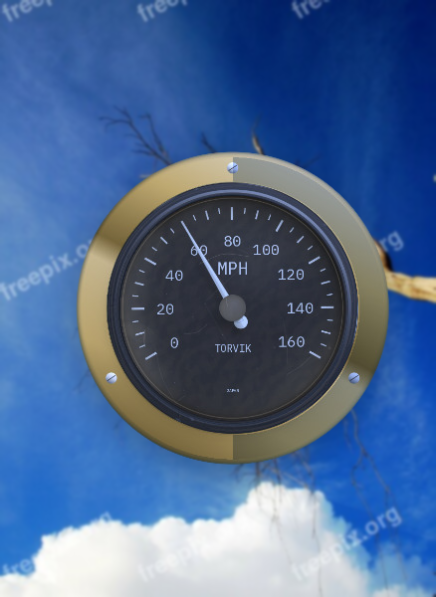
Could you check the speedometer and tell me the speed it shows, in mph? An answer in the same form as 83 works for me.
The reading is 60
